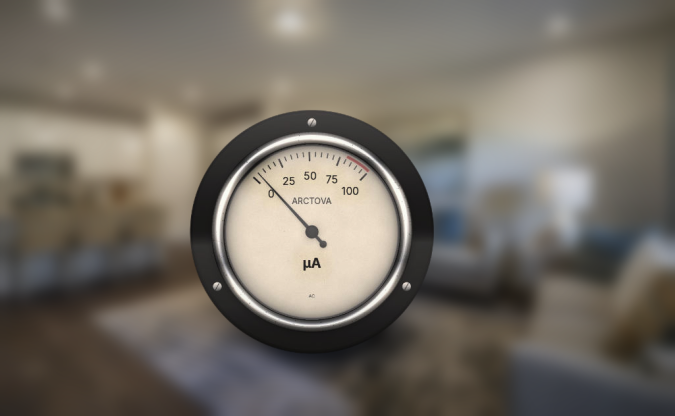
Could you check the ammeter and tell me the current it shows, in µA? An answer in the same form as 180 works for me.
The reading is 5
